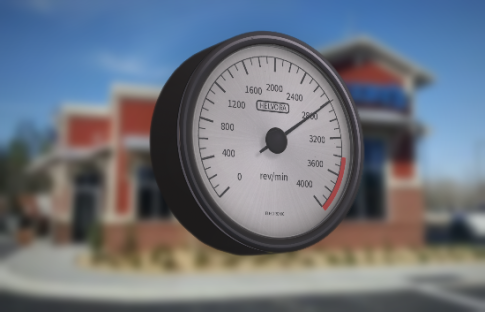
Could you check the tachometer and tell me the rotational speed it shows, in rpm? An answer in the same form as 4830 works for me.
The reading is 2800
